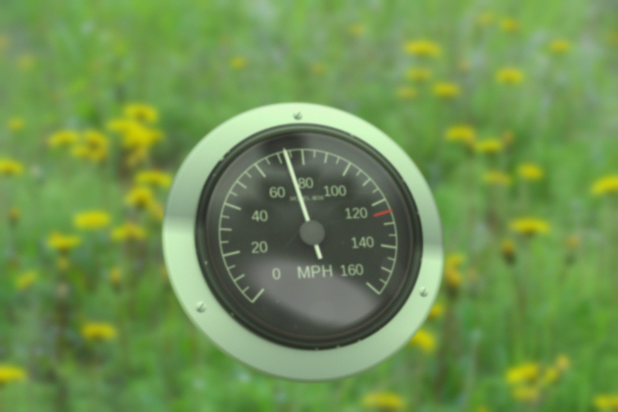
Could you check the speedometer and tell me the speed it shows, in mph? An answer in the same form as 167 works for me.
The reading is 72.5
